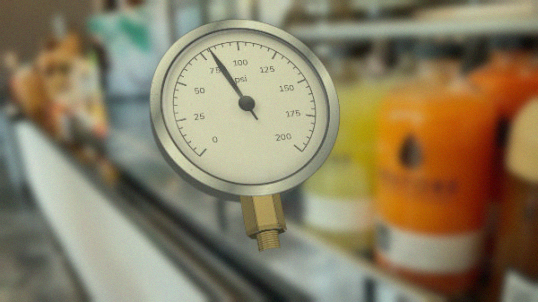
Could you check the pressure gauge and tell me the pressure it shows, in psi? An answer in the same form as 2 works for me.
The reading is 80
